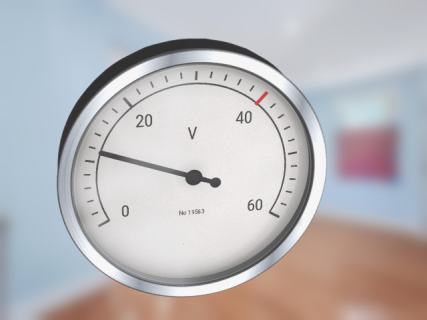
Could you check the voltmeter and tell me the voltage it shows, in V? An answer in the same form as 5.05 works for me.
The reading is 12
